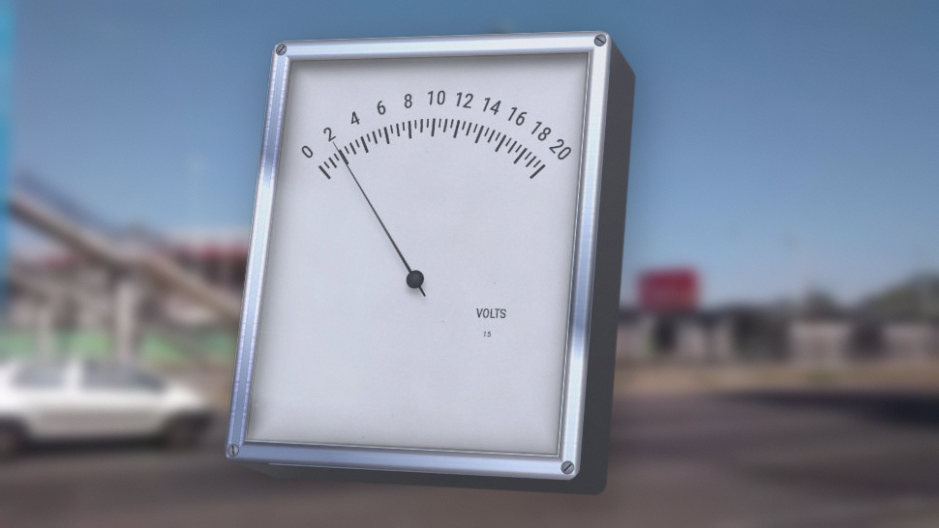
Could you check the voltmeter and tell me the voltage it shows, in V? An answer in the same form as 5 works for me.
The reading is 2
